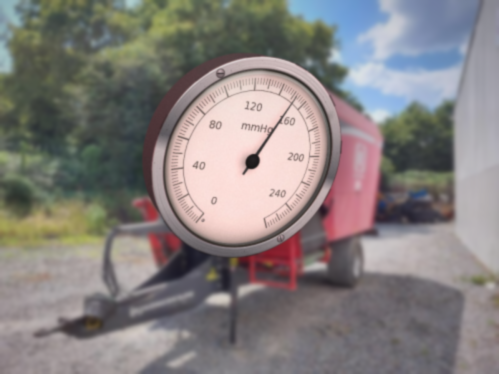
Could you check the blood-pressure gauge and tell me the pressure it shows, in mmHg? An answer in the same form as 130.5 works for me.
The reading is 150
